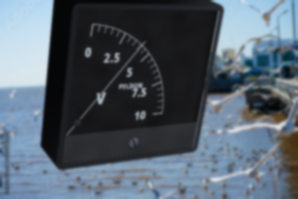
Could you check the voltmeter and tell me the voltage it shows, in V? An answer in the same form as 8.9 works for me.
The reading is 4
